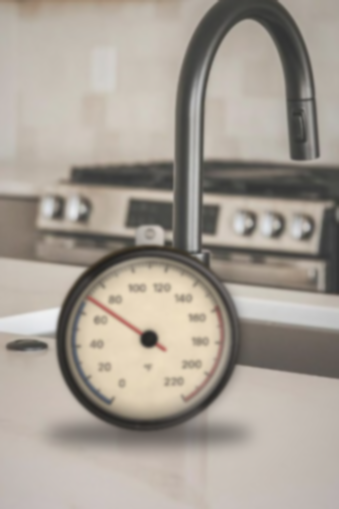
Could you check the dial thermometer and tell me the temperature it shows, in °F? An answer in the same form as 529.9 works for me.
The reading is 70
